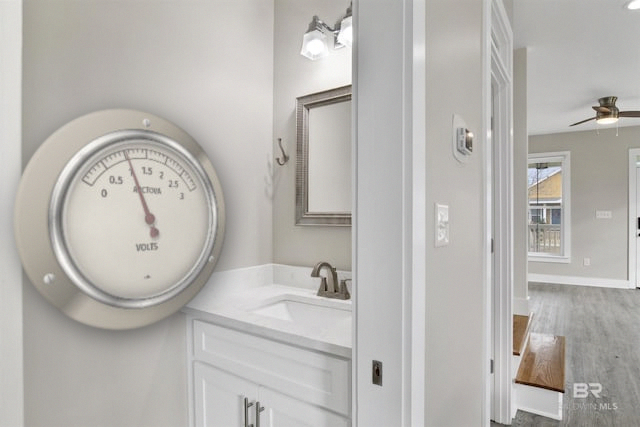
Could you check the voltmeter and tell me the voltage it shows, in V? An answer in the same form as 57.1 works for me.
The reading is 1
